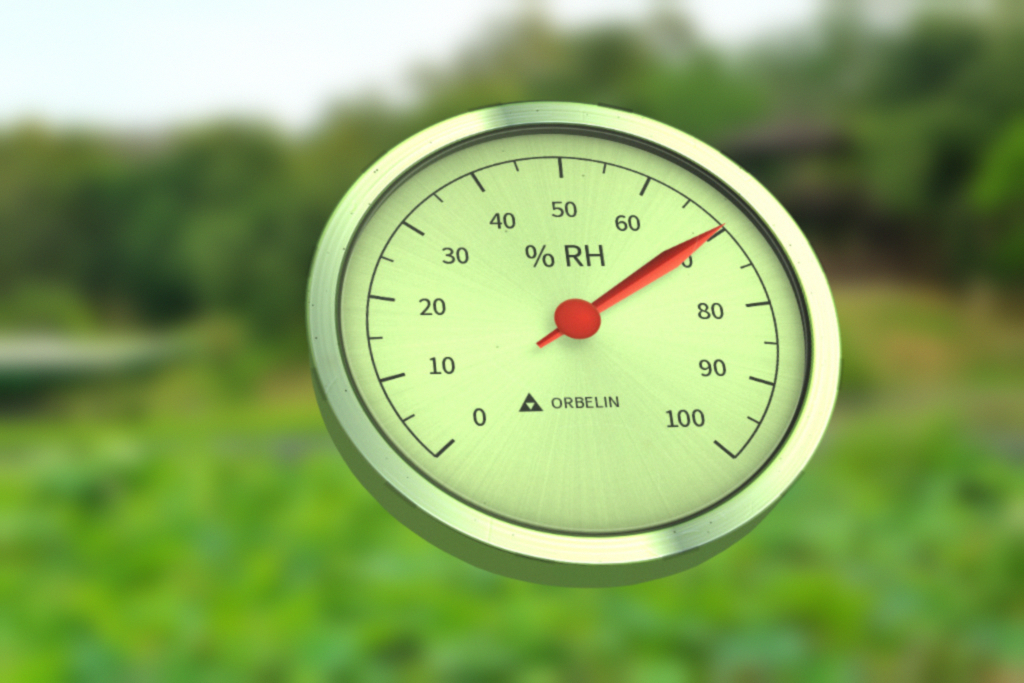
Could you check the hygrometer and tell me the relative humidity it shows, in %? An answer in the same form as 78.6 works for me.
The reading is 70
